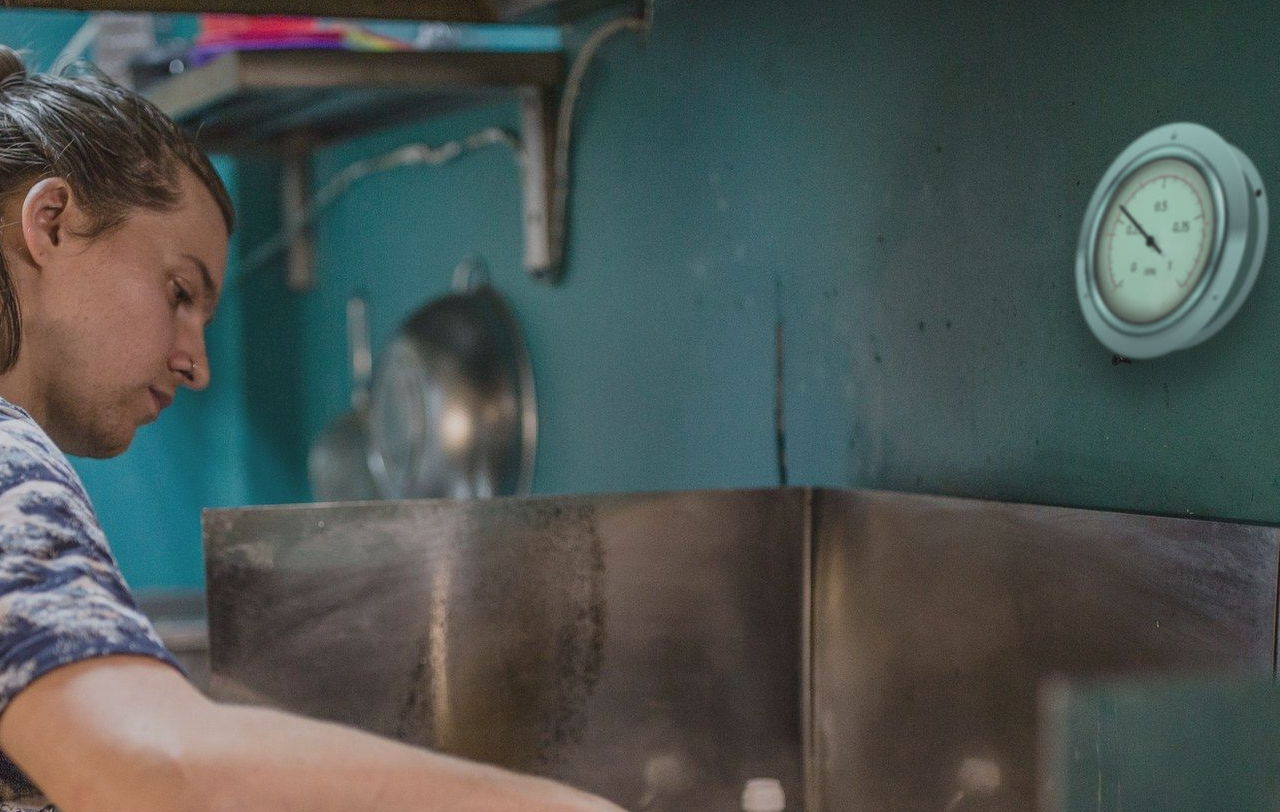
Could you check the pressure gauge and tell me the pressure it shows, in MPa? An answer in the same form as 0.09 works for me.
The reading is 0.3
